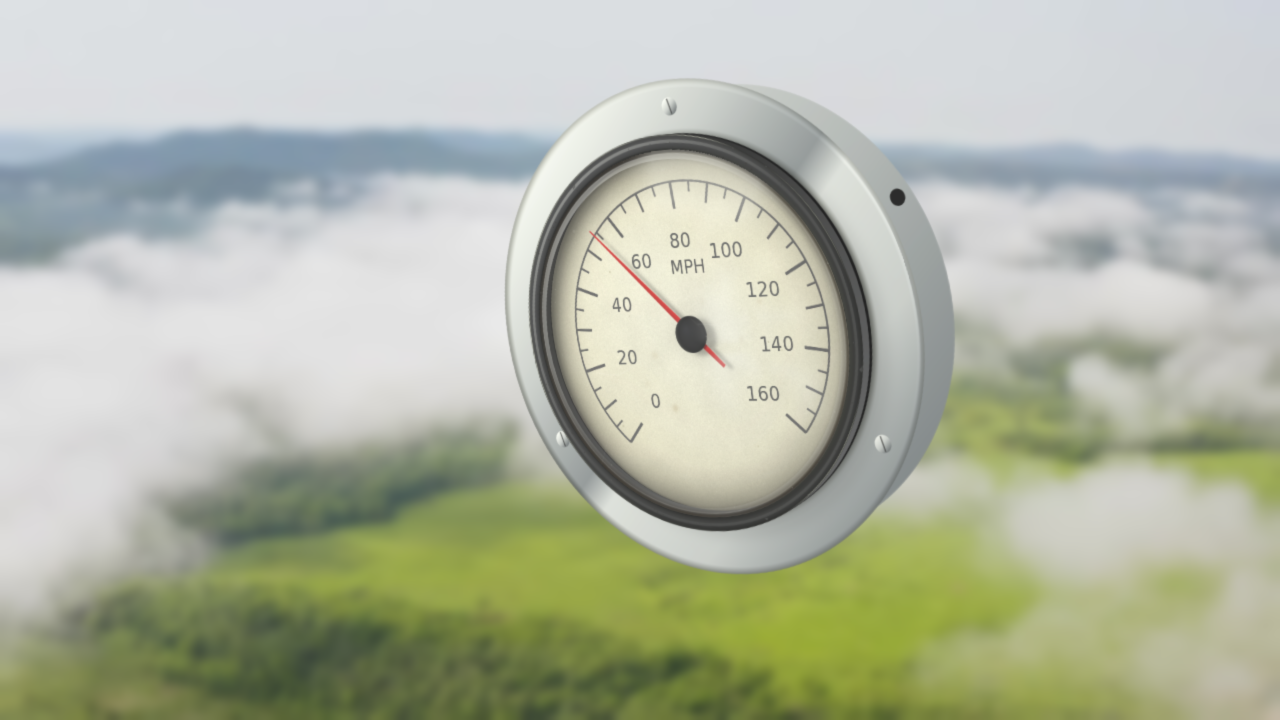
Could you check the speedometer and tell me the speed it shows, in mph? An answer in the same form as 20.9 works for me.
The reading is 55
